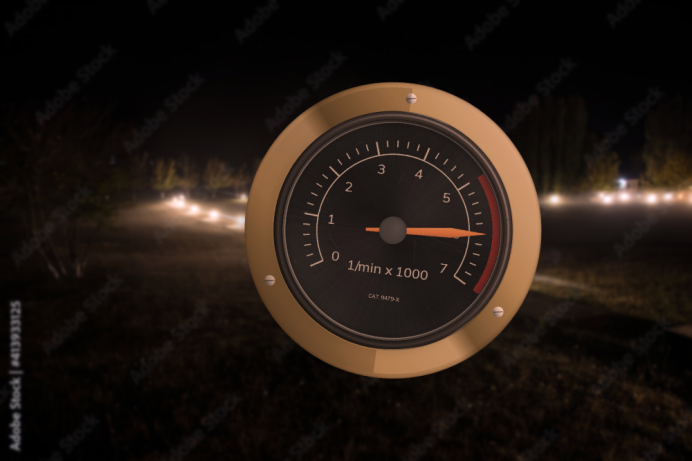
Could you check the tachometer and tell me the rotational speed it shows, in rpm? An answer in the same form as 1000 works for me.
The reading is 6000
